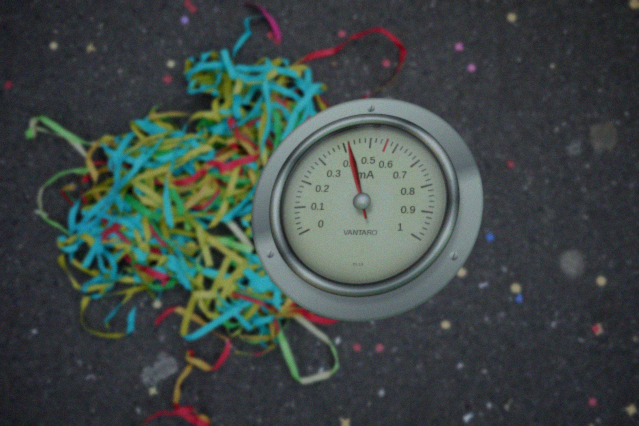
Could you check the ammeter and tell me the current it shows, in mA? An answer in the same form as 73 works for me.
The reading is 0.42
